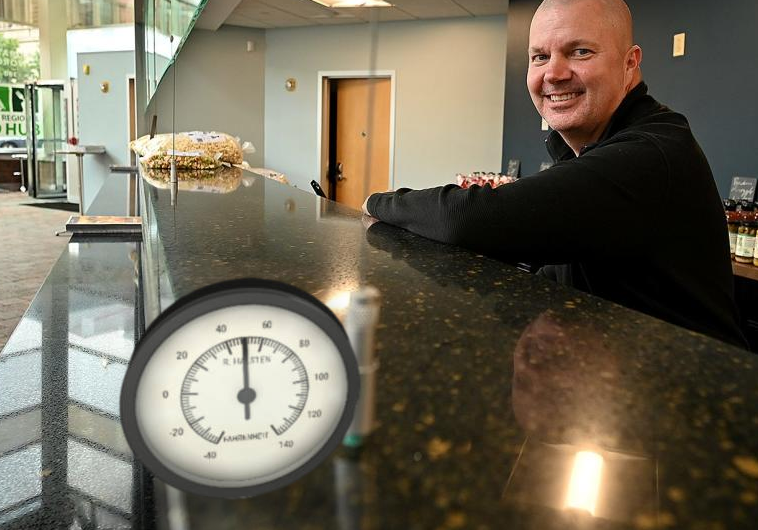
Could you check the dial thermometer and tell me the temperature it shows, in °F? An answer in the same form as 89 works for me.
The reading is 50
